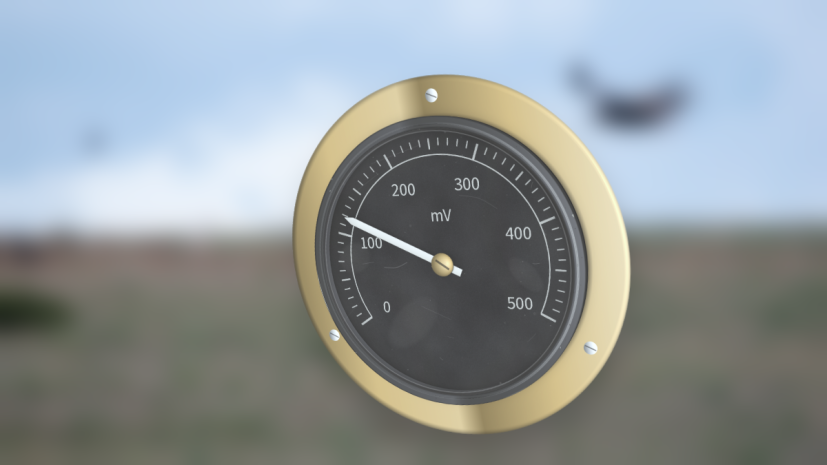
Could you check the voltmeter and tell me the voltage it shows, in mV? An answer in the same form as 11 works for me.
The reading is 120
